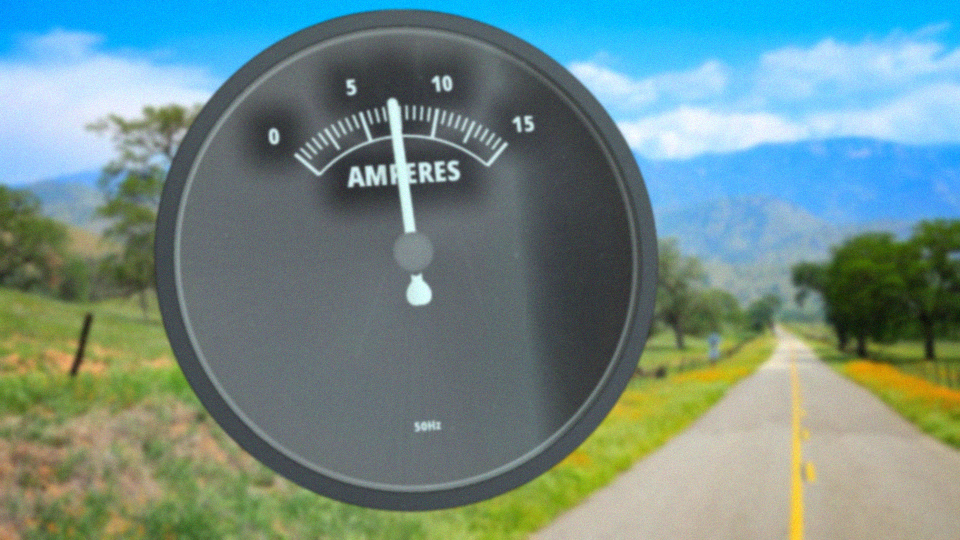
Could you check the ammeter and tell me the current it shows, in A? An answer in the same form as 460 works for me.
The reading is 7
